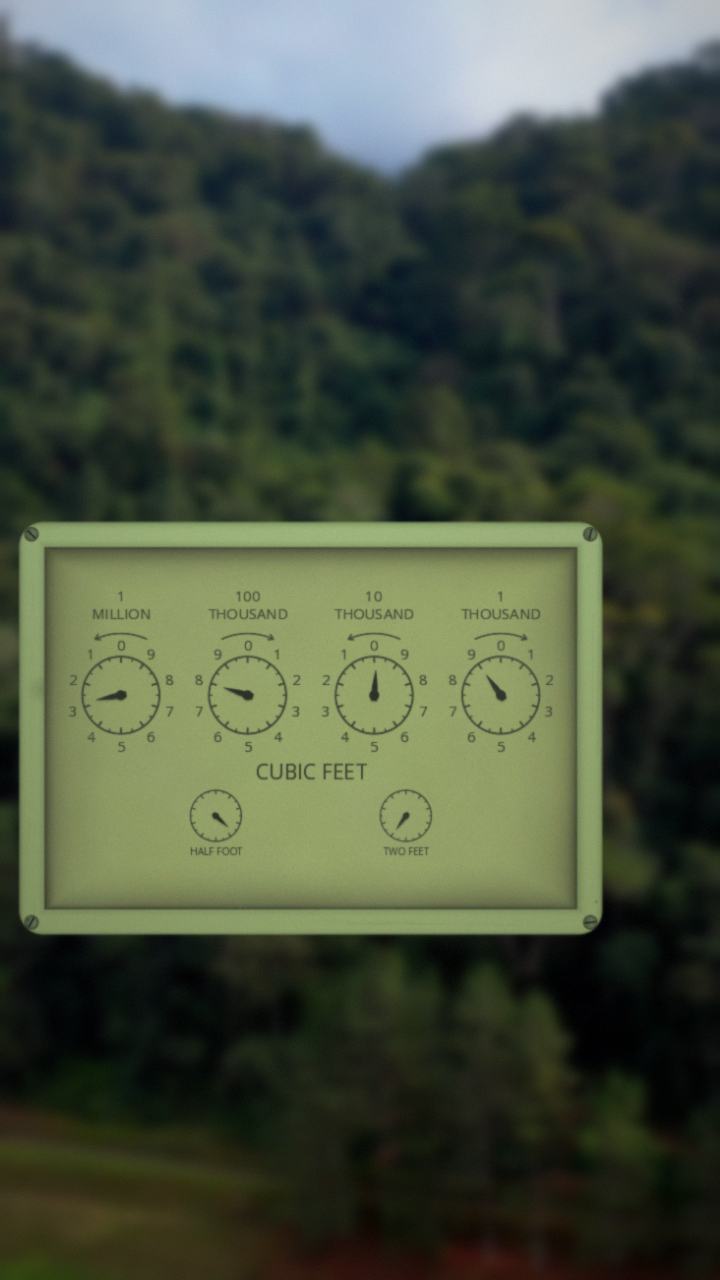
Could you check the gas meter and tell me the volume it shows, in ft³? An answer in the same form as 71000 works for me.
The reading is 279900
